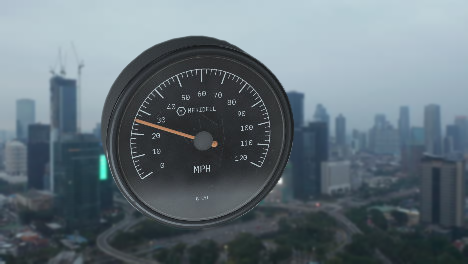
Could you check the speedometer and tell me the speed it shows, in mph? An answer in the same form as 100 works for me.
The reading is 26
